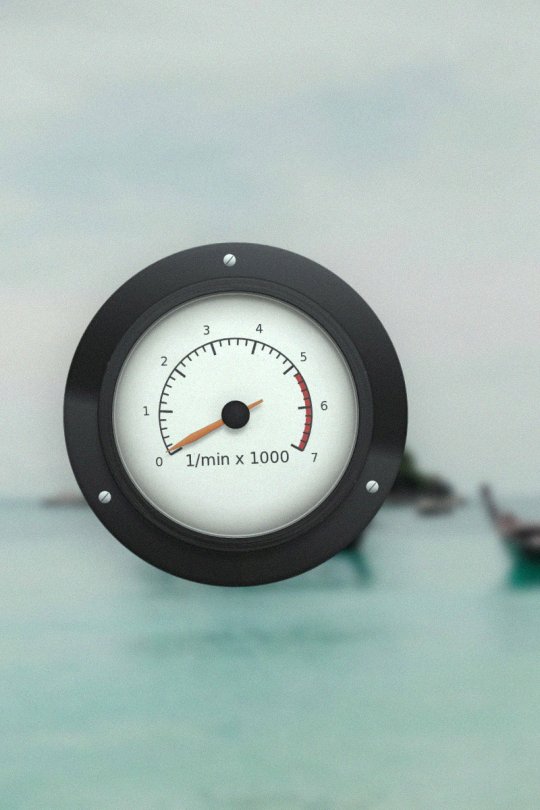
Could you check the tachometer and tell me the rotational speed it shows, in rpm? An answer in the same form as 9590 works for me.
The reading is 100
